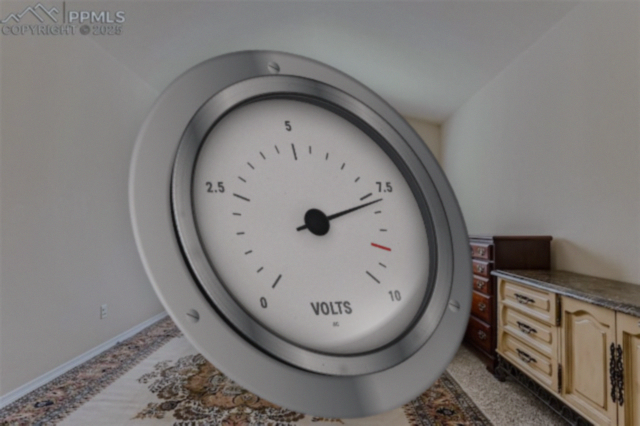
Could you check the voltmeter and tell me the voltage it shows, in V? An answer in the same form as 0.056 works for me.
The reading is 7.75
